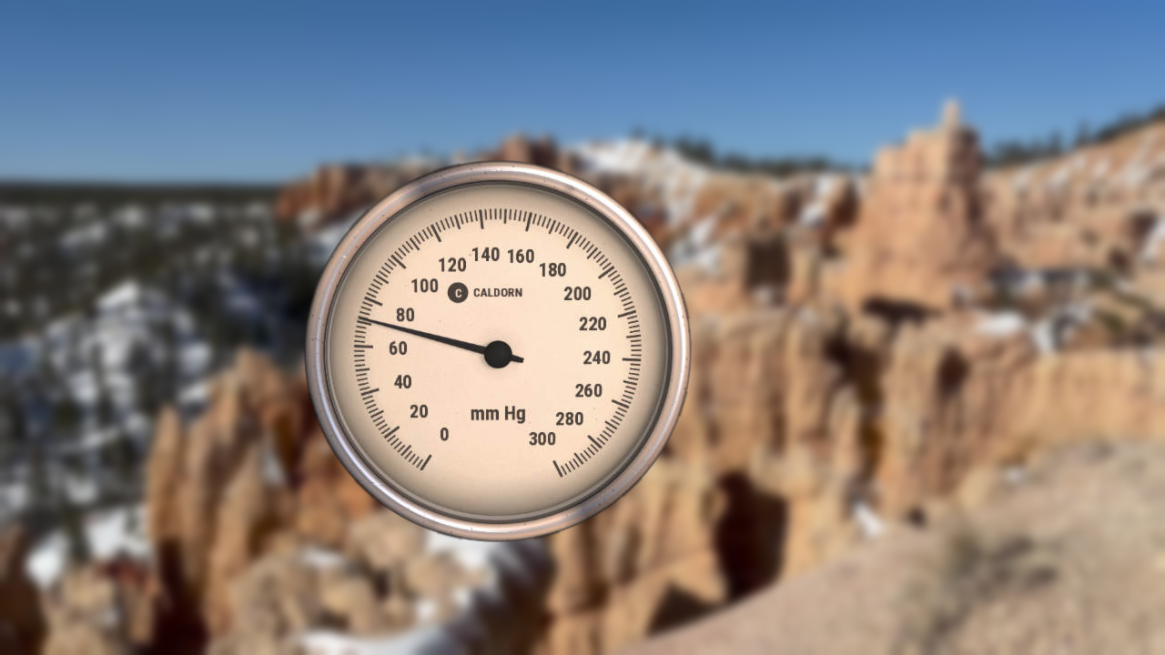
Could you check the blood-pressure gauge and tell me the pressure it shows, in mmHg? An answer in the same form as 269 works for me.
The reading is 72
